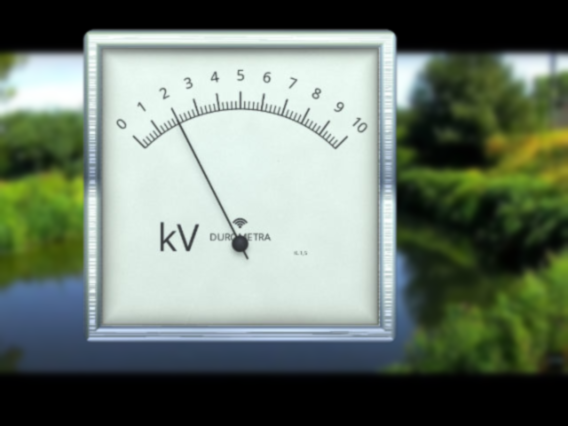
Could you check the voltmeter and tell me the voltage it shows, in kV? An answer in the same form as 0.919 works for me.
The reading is 2
